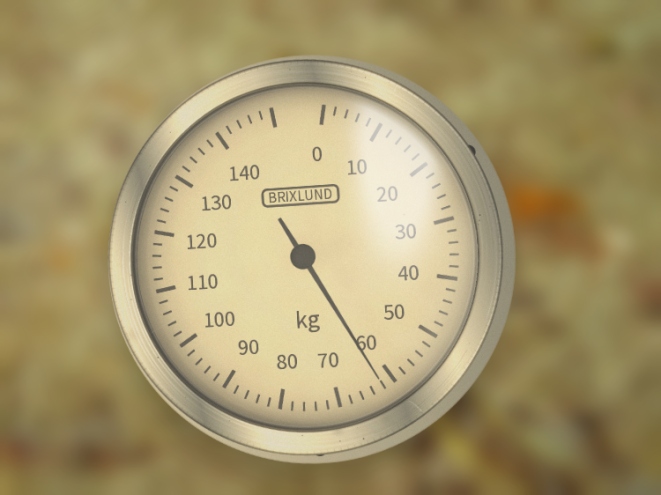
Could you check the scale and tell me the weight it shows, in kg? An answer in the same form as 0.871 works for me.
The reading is 62
